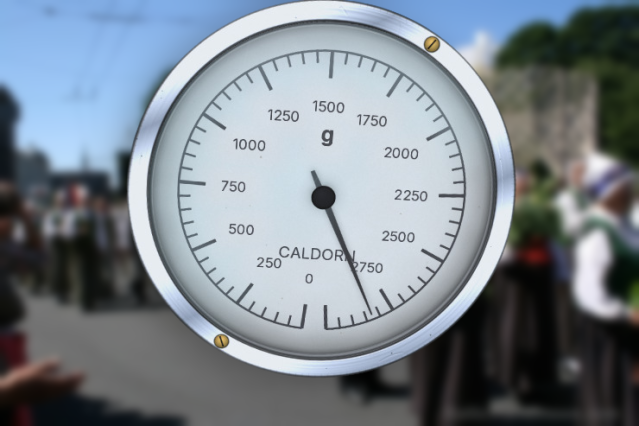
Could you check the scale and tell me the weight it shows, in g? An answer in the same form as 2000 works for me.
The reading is 2825
